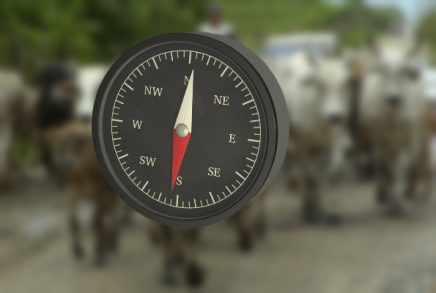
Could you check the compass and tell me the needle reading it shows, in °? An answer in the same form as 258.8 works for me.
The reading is 185
